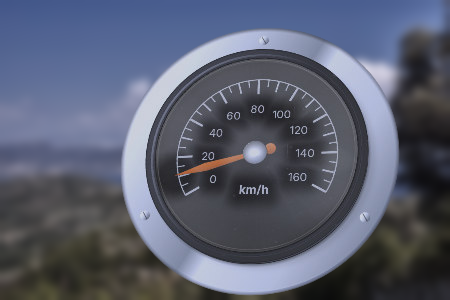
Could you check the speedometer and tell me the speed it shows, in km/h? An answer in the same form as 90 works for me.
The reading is 10
